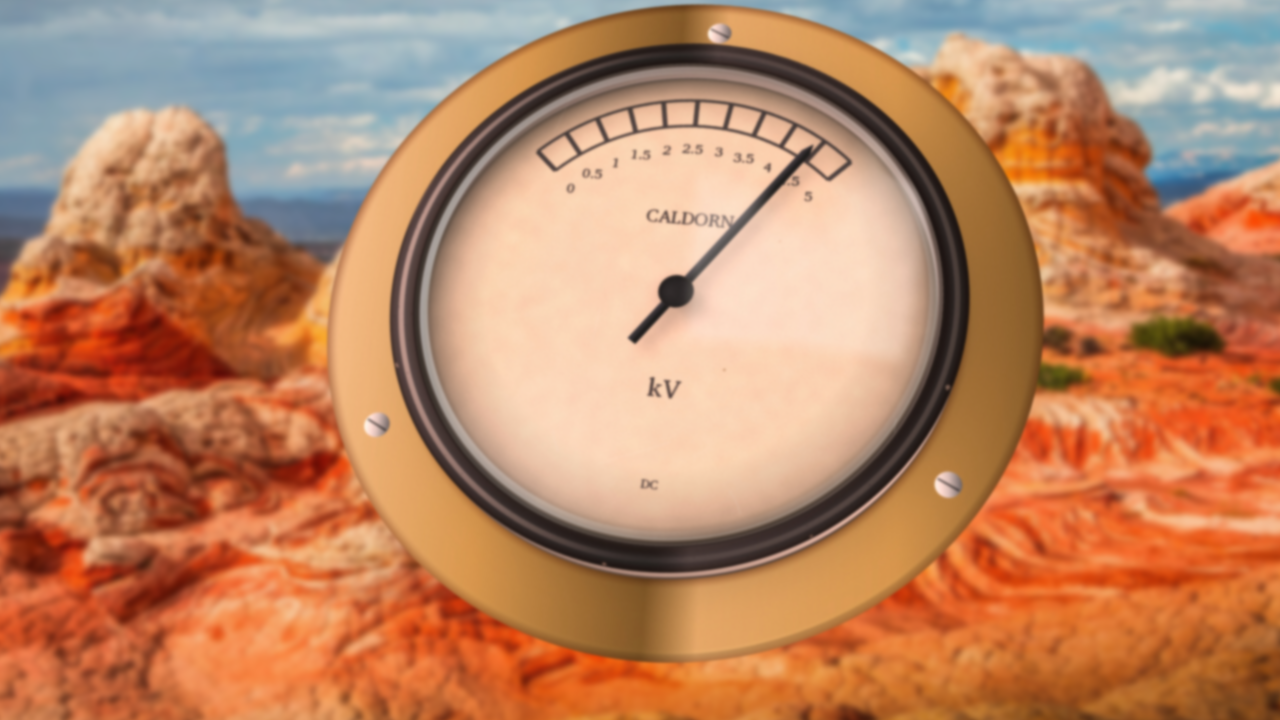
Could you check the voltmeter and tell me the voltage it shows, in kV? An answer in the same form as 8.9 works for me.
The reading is 4.5
